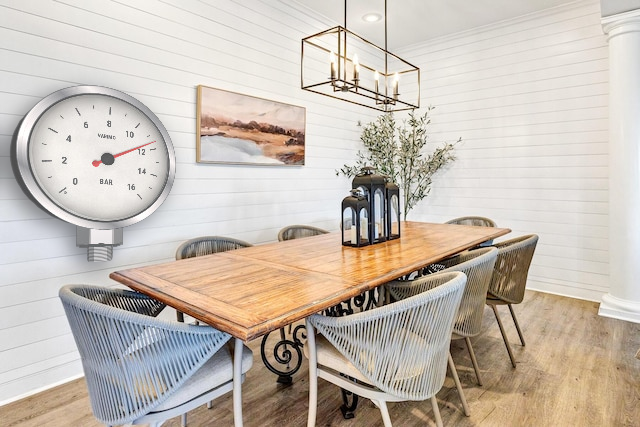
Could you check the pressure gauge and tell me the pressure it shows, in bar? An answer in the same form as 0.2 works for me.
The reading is 11.5
